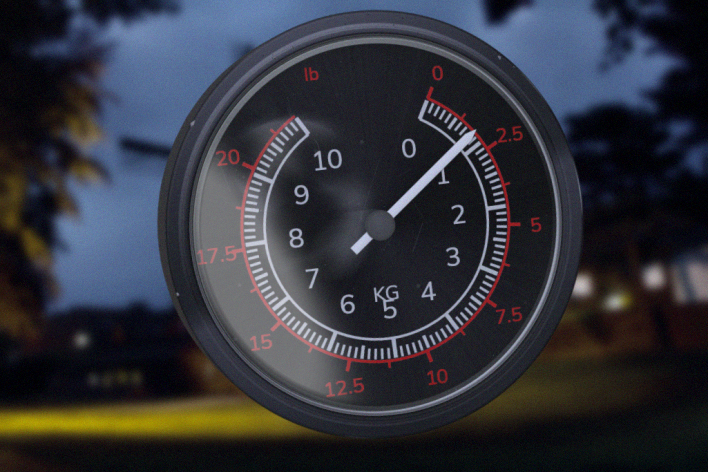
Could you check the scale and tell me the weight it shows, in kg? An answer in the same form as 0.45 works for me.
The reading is 0.8
